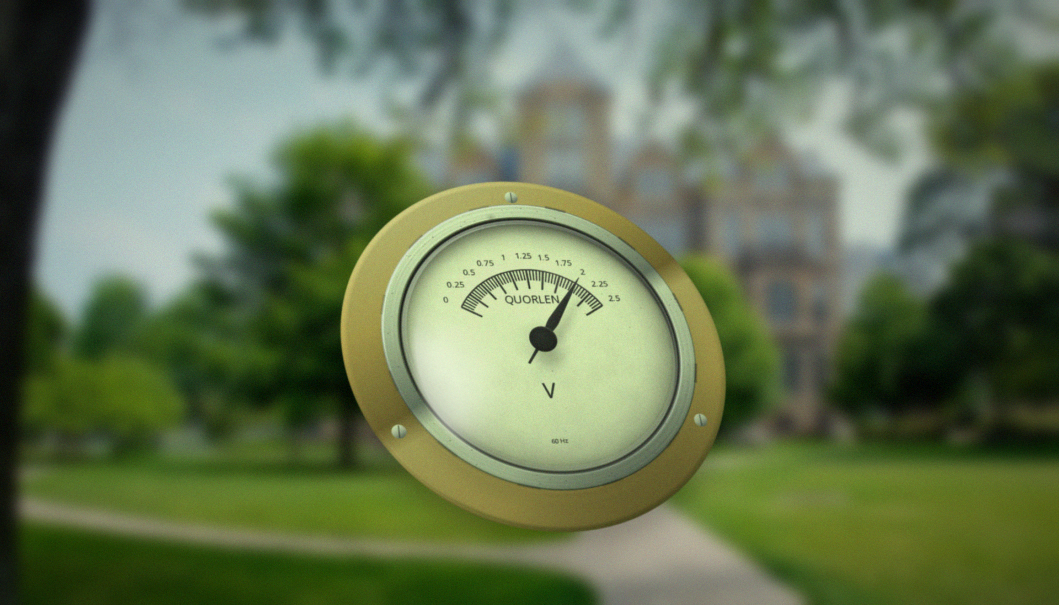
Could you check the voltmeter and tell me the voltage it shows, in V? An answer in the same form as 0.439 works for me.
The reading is 2
